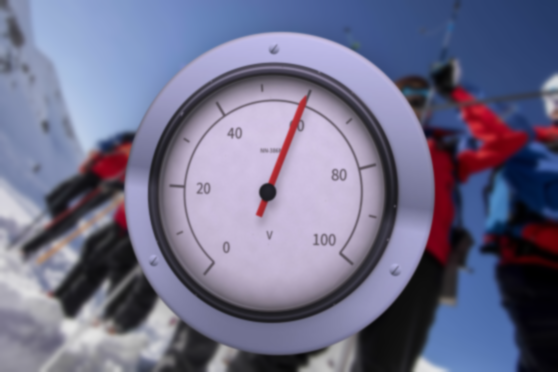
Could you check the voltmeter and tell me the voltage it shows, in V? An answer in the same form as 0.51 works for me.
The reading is 60
